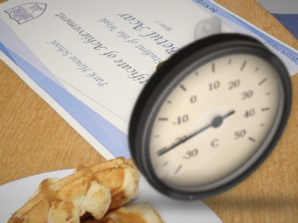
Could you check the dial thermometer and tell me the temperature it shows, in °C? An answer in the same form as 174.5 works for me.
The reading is -20
